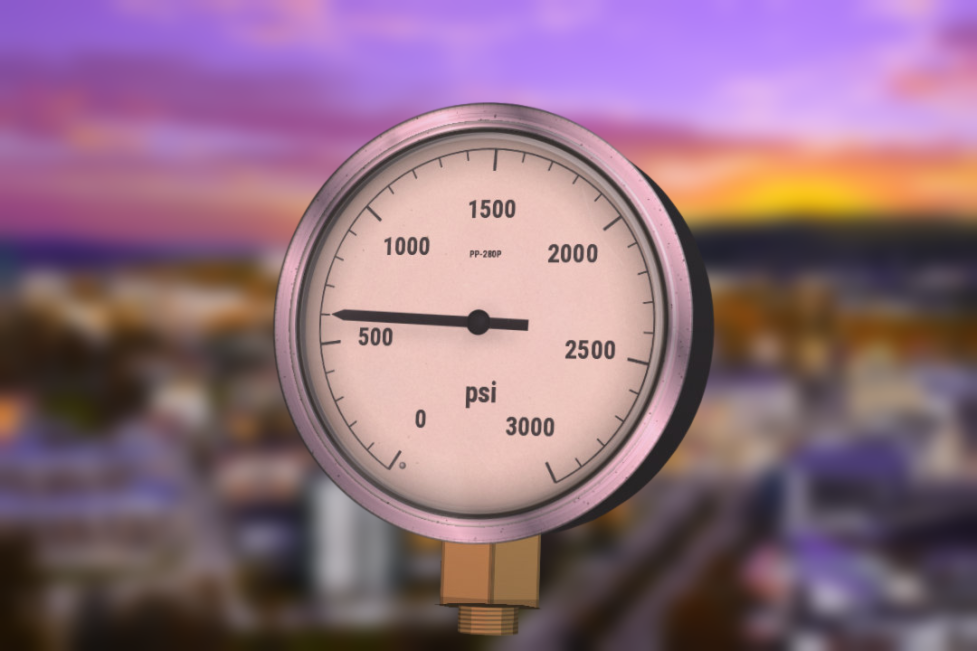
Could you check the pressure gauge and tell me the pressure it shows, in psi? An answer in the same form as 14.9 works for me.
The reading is 600
